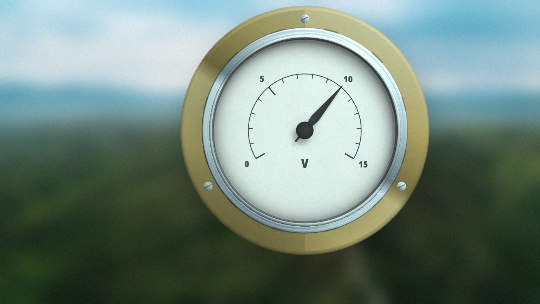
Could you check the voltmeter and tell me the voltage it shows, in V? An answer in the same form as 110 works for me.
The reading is 10
